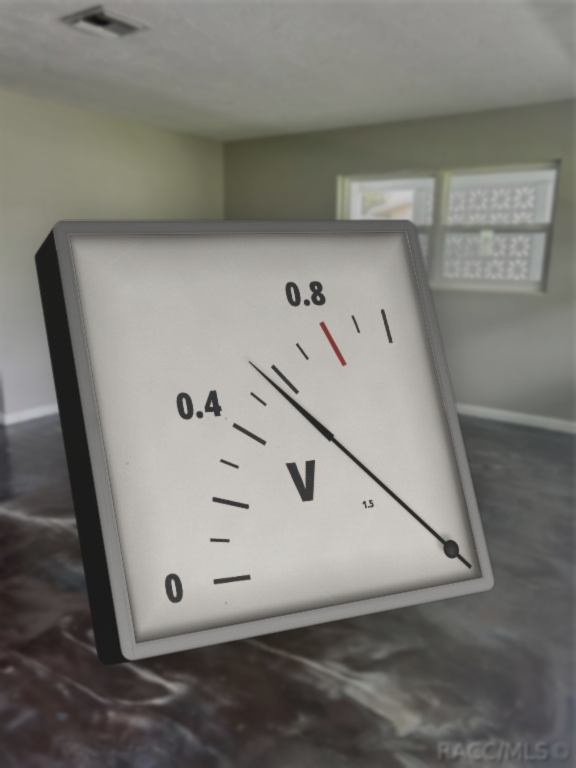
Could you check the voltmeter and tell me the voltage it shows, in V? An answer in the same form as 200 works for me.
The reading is 0.55
